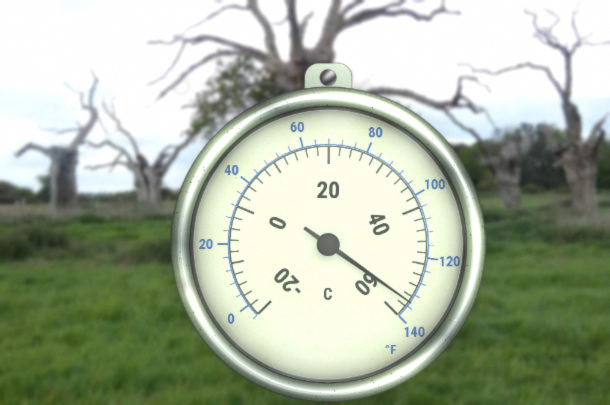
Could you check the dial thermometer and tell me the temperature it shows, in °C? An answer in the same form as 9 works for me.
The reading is 57
